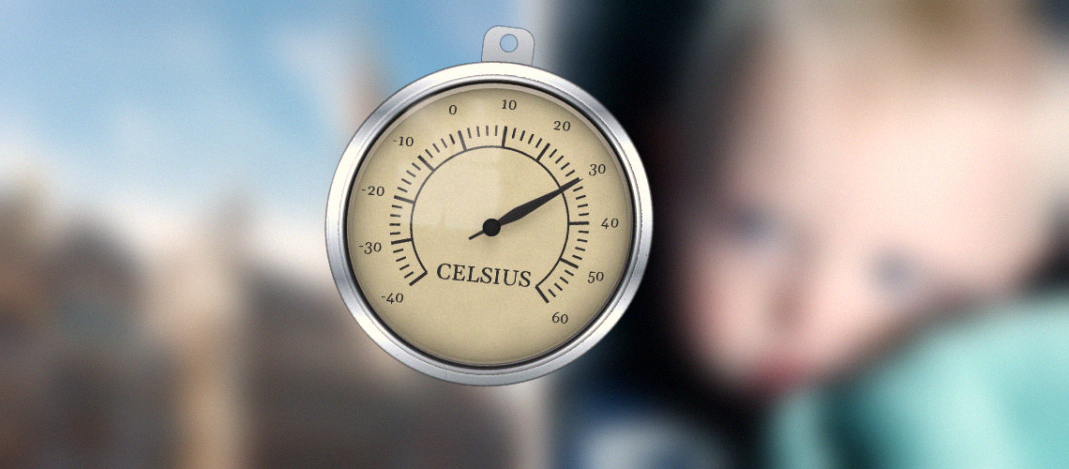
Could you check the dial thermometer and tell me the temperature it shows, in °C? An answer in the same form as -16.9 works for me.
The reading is 30
